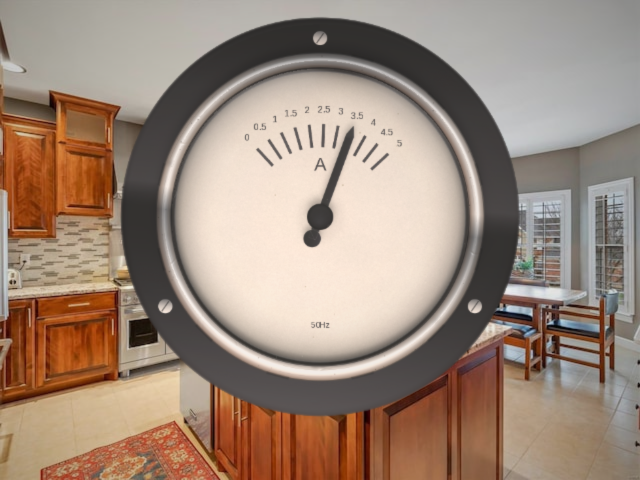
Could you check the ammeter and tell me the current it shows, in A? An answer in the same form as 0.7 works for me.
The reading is 3.5
